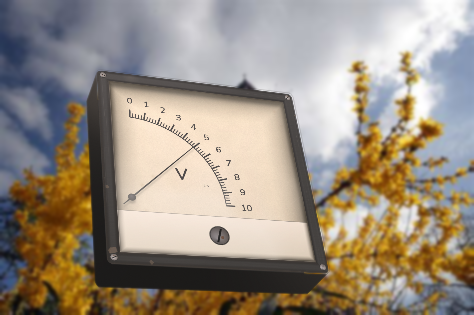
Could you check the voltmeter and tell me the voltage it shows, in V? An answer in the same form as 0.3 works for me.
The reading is 5
